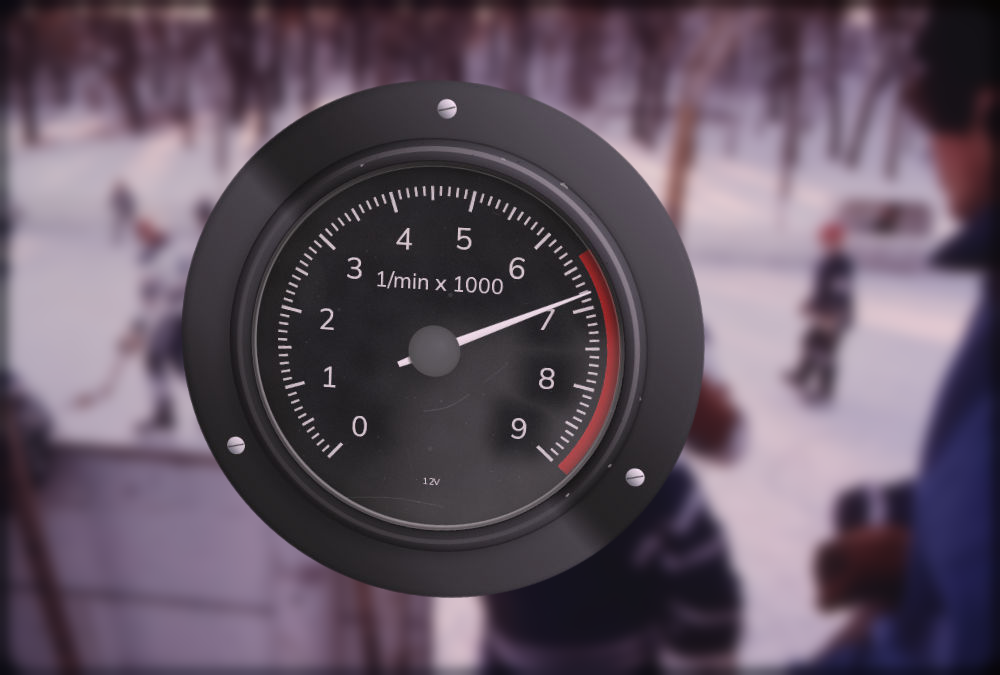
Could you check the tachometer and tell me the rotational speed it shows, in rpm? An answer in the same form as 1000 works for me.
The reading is 6800
